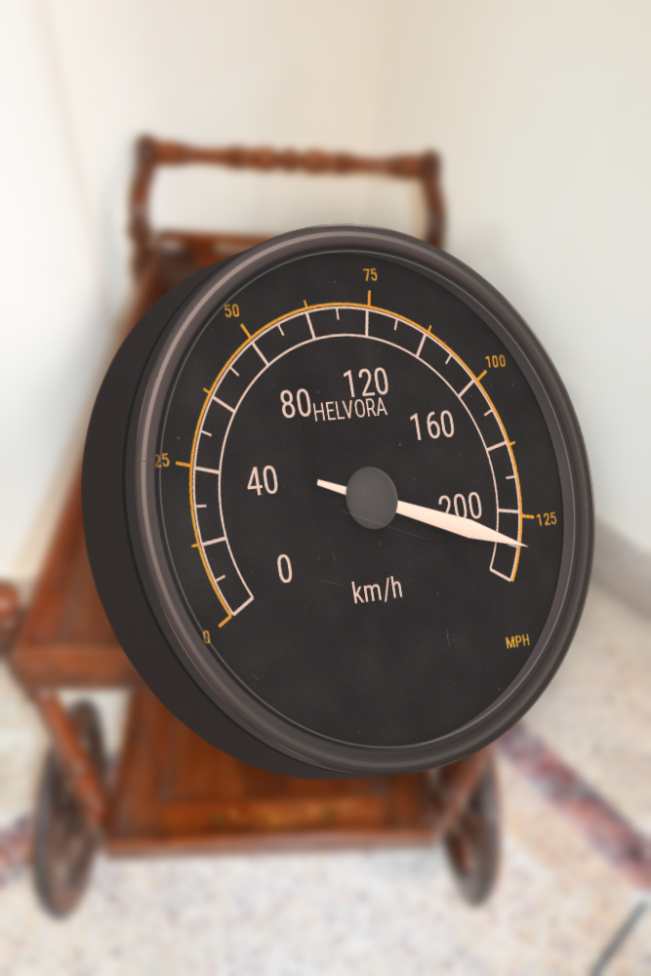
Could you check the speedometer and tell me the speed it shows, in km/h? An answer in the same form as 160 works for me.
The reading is 210
